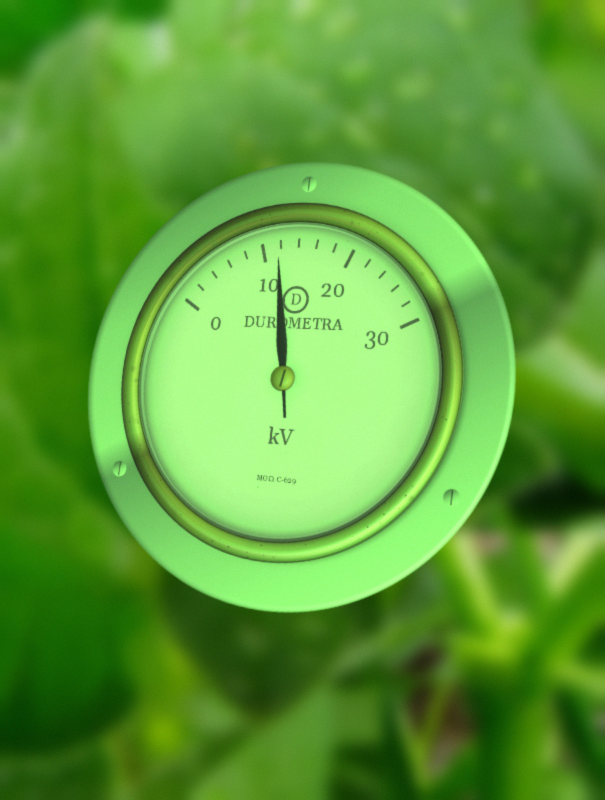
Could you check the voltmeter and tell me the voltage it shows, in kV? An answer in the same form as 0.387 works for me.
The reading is 12
